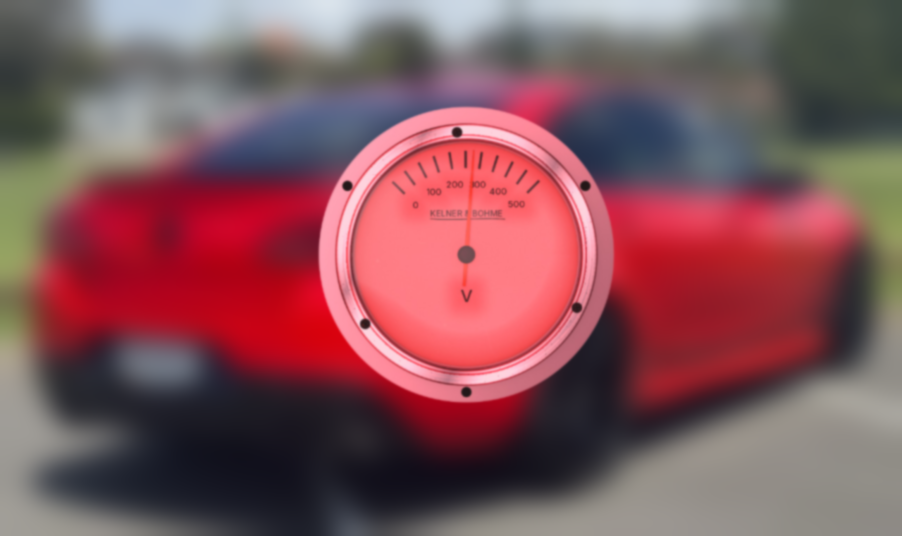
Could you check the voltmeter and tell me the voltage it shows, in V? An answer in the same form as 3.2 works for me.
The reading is 275
